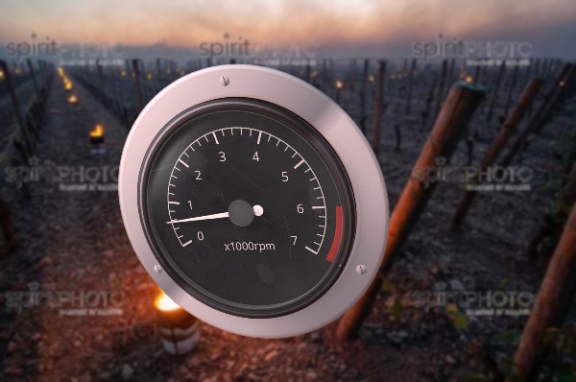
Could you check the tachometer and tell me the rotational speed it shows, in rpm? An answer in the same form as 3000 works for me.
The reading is 600
